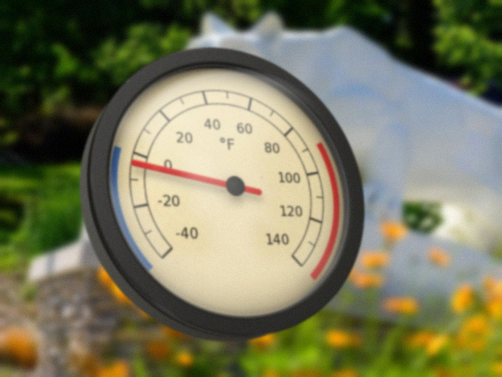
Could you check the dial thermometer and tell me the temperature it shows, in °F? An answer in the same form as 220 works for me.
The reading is -5
